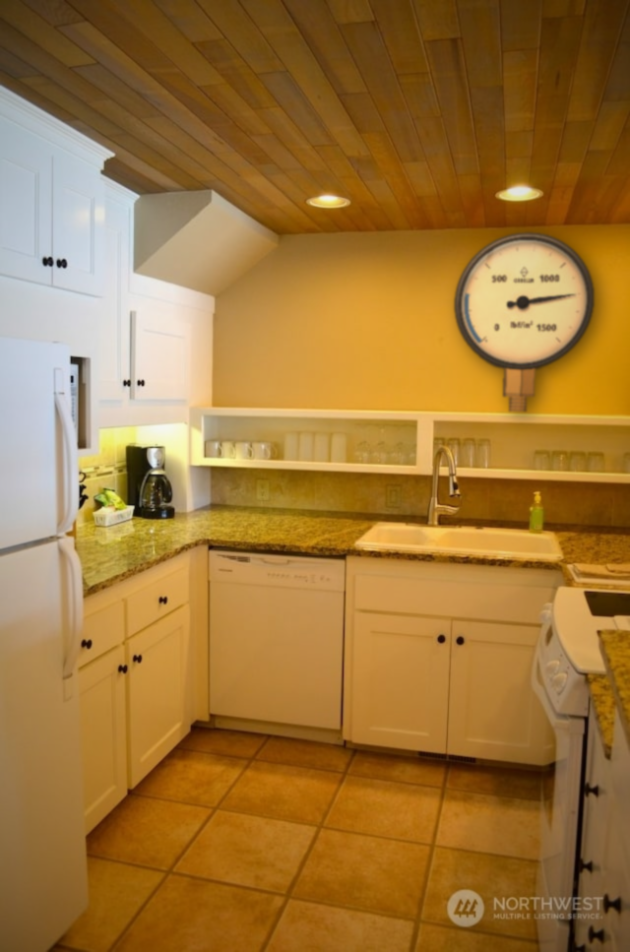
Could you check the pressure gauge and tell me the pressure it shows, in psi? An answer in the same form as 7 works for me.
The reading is 1200
